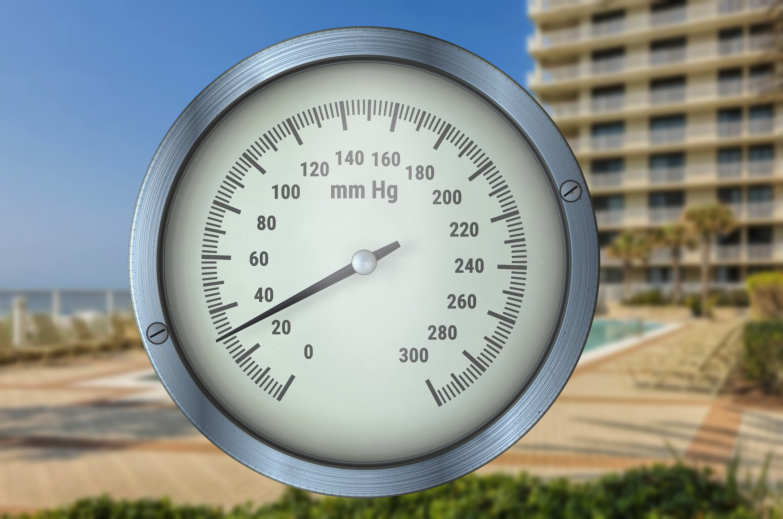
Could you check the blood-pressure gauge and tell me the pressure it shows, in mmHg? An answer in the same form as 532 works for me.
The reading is 30
